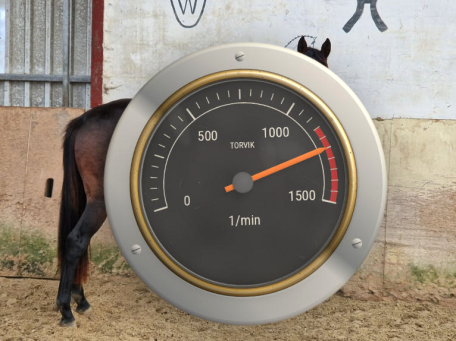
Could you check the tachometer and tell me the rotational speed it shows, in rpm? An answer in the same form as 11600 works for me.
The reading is 1250
